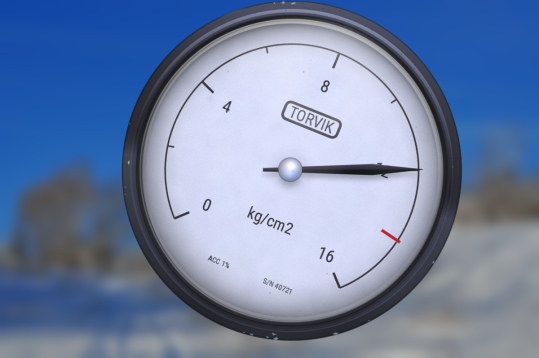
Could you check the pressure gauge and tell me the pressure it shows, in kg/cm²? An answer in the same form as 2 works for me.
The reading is 12
